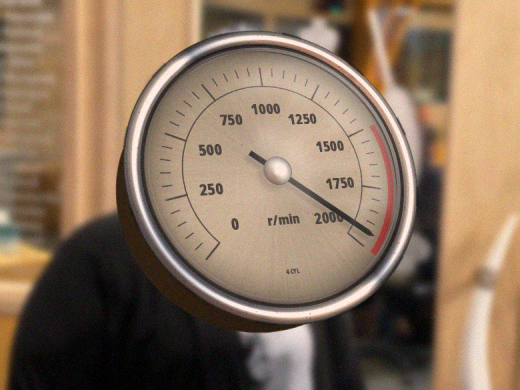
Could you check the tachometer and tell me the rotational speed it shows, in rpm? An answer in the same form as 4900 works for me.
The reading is 1950
